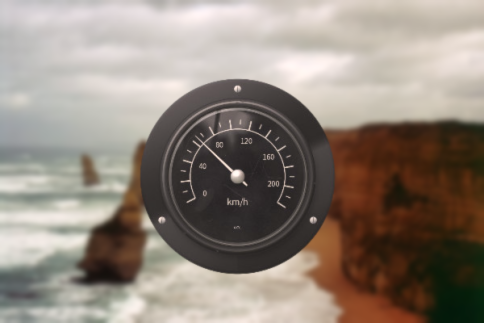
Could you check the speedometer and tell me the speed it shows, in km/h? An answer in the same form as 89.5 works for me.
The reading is 65
